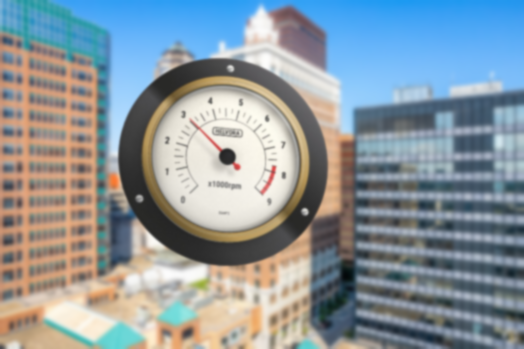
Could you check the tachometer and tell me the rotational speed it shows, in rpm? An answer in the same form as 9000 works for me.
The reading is 3000
